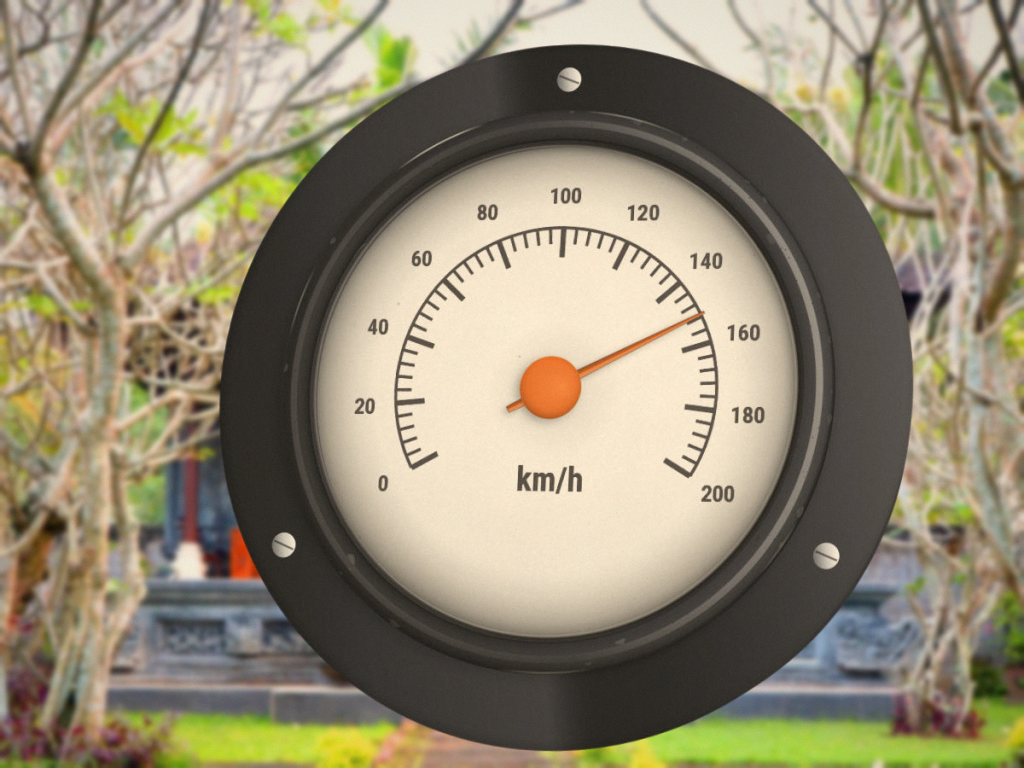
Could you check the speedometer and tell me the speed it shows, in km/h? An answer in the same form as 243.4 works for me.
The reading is 152
